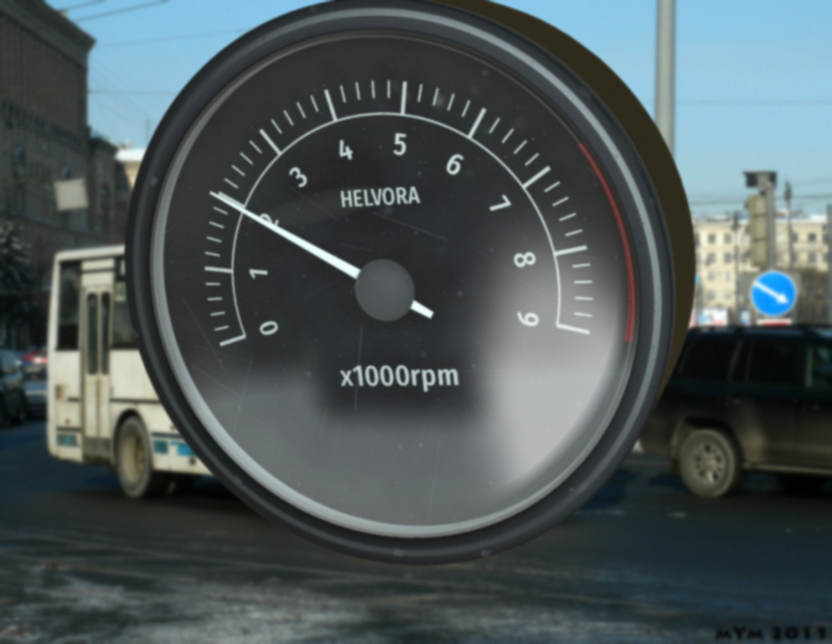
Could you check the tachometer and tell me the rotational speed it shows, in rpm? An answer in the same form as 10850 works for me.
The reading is 2000
